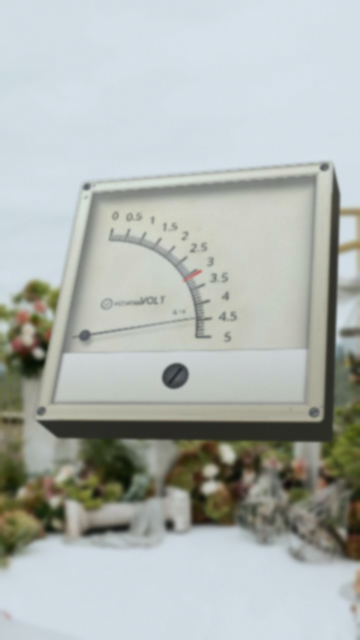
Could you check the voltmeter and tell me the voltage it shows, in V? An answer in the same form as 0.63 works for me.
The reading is 4.5
